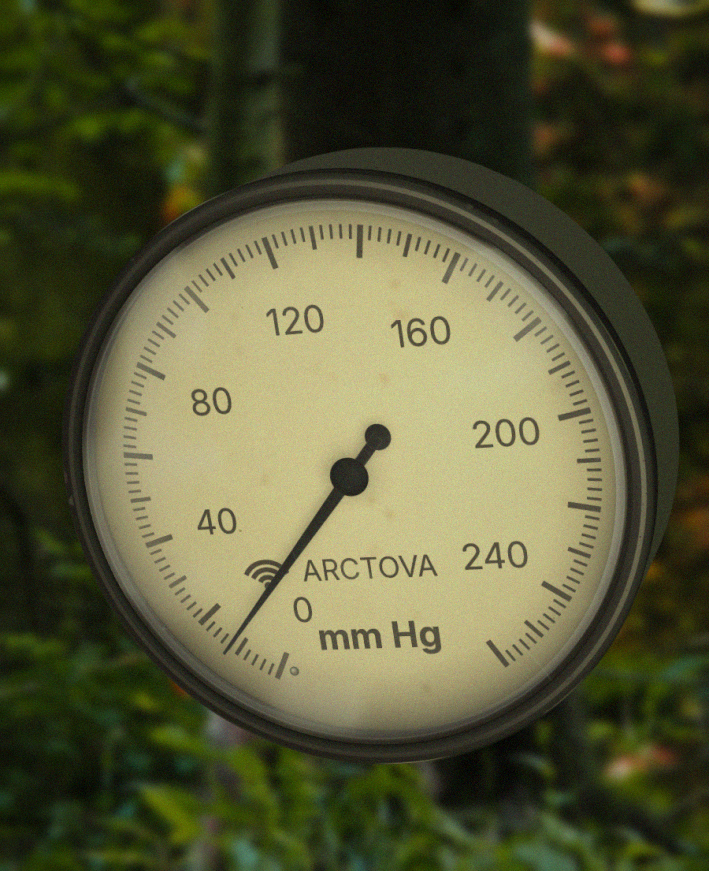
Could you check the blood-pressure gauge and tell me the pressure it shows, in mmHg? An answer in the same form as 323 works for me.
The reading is 12
